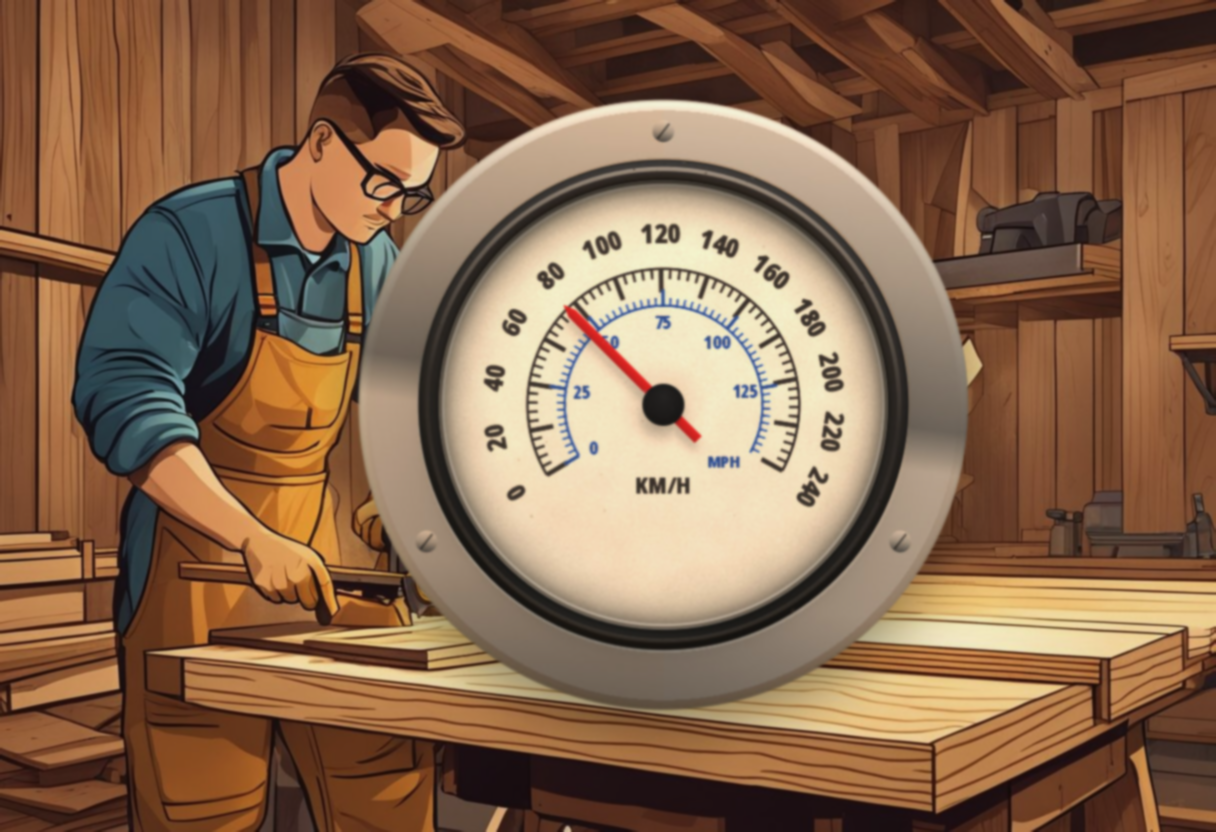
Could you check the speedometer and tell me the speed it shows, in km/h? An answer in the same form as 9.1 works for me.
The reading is 76
